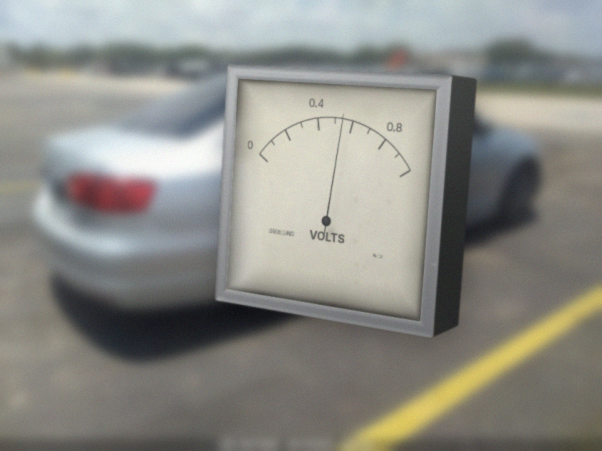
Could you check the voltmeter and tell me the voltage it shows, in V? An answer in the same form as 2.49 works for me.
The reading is 0.55
